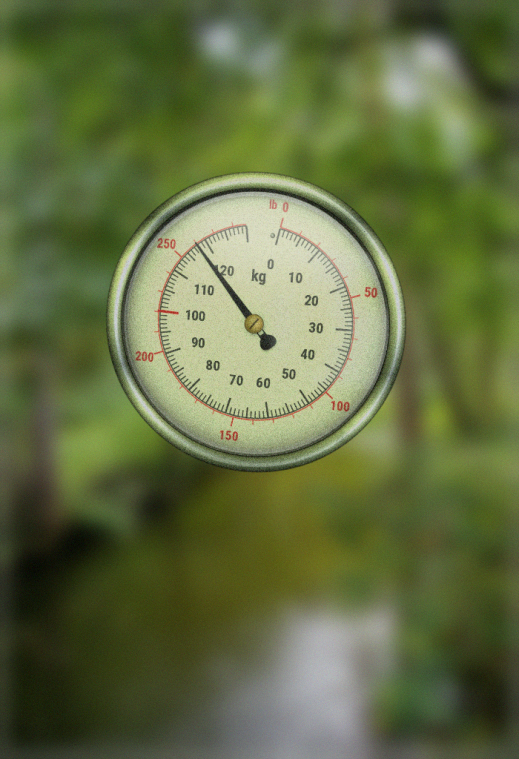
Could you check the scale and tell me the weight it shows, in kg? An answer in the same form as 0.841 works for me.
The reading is 118
